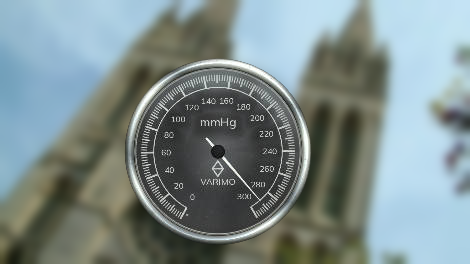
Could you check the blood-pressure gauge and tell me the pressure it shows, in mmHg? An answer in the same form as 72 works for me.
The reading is 290
